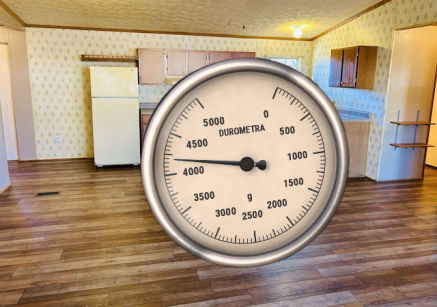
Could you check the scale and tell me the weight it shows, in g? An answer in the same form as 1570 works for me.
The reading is 4200
